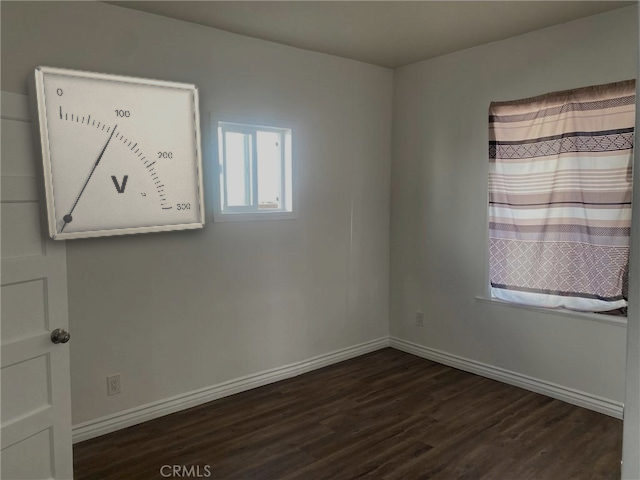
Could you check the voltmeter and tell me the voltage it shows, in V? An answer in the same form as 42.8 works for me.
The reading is 100
